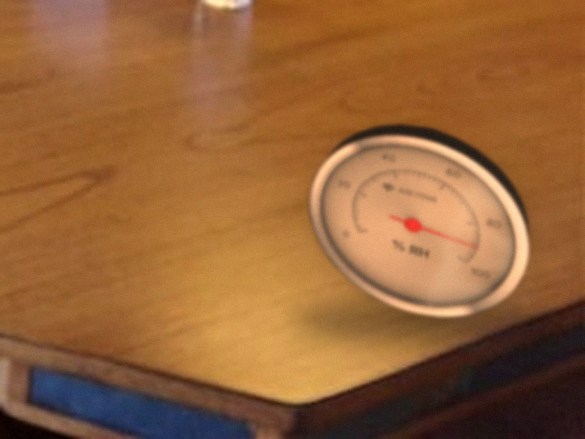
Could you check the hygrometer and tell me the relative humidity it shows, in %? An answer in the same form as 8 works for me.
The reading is 90
